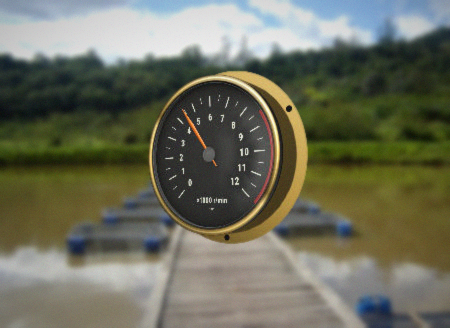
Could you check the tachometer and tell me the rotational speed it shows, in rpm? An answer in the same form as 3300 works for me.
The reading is 4500
